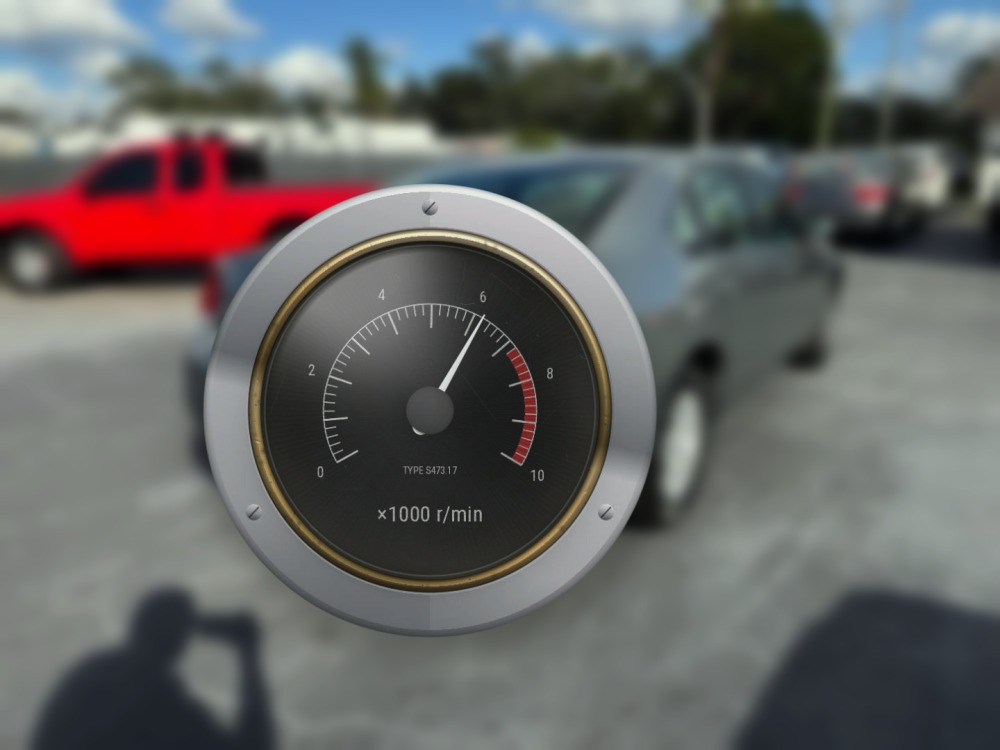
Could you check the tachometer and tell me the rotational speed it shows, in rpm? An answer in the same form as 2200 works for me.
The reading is 6200
